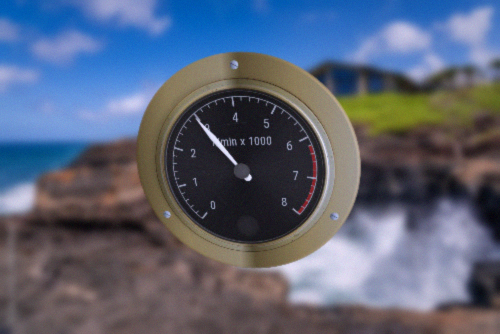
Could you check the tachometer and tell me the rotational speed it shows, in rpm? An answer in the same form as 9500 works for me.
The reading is 3000
